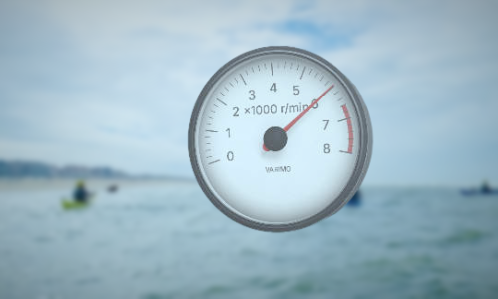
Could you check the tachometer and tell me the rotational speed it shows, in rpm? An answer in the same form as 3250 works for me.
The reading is 6000
